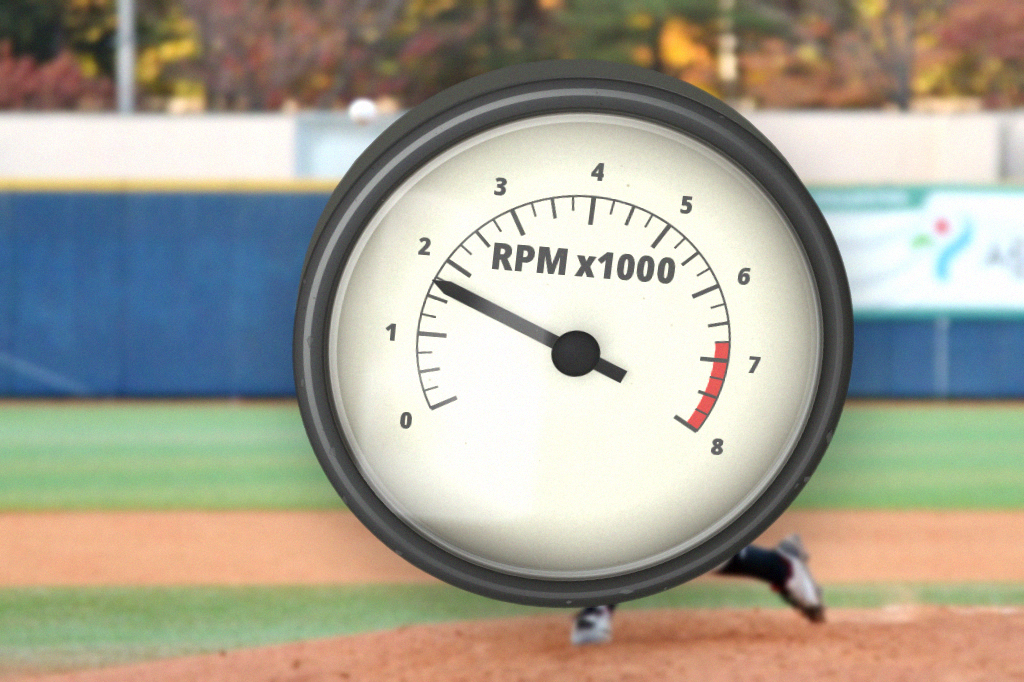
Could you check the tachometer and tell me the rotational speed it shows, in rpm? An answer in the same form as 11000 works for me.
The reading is 1750
